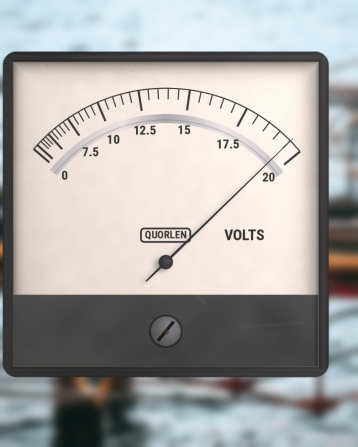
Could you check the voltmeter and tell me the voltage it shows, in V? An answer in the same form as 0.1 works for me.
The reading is 19.5
